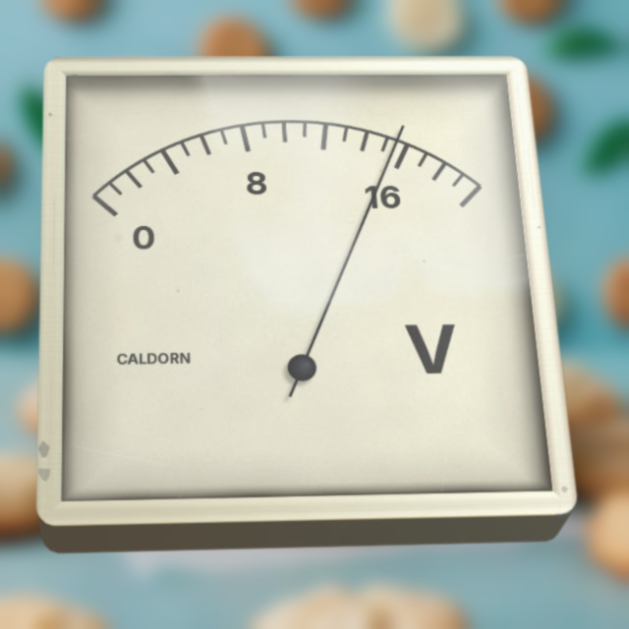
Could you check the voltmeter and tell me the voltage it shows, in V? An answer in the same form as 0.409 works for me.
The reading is 15.5
